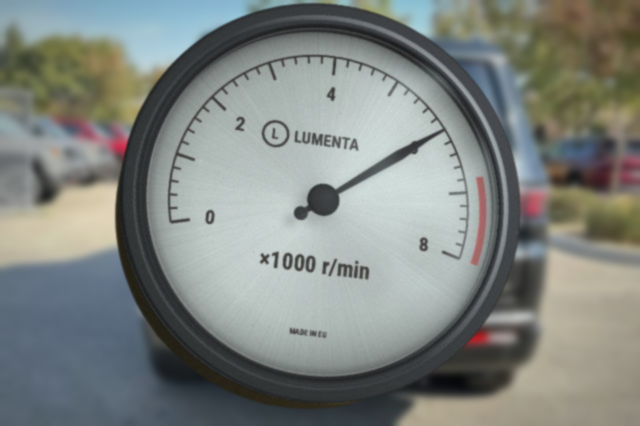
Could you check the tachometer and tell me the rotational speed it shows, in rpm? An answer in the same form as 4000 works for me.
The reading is 6000
